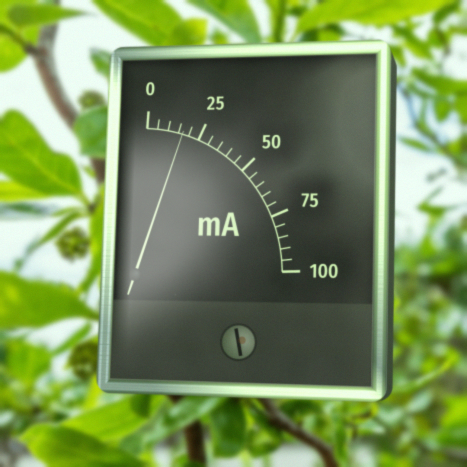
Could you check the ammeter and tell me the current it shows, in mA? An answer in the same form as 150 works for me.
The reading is 17.5
